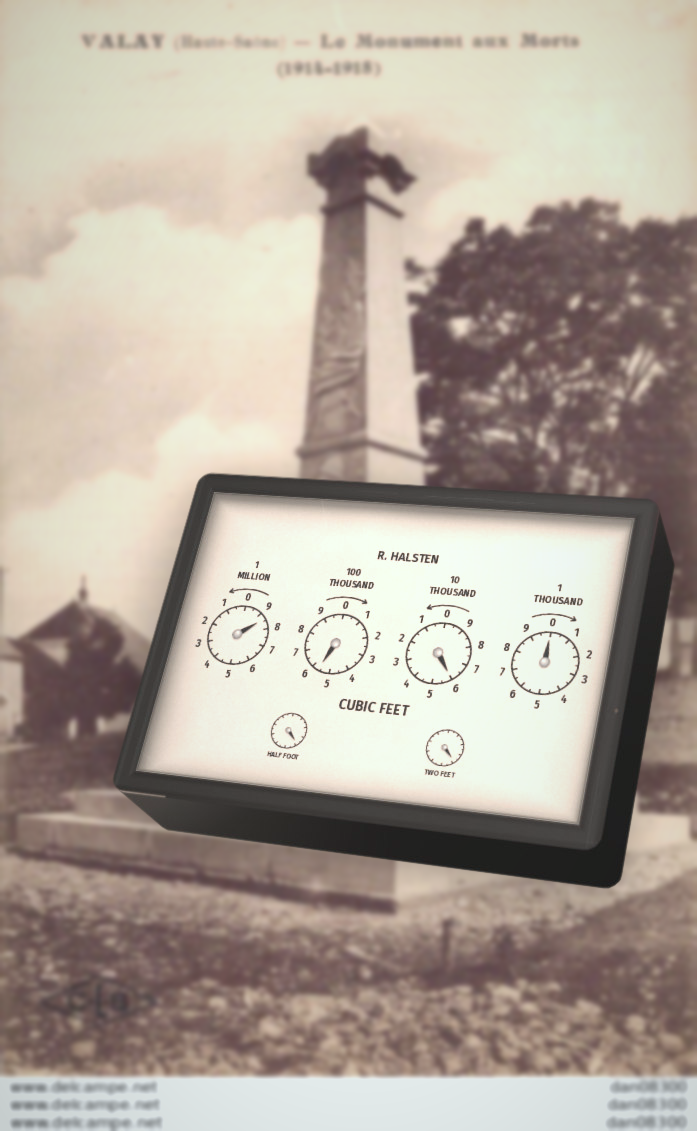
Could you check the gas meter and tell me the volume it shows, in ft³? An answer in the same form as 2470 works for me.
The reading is 856000
